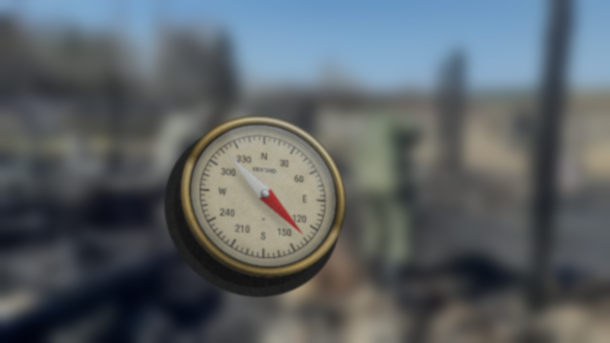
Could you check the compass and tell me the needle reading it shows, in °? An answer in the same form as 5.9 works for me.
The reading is 135
